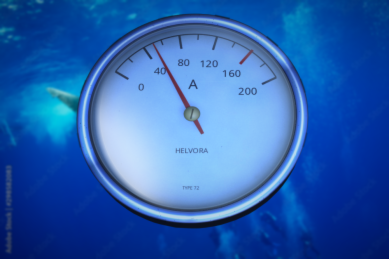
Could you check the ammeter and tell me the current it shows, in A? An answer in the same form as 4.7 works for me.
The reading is 50
